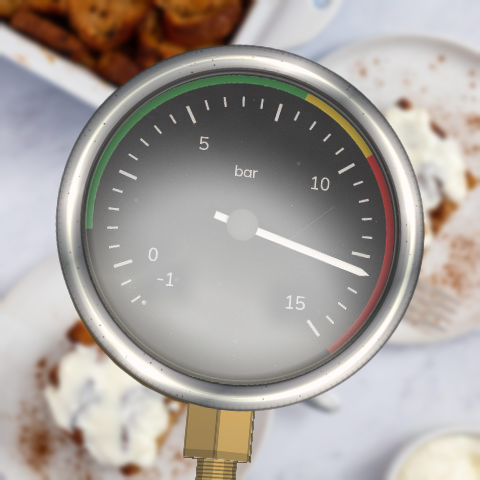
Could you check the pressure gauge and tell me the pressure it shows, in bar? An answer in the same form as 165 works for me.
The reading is 13
